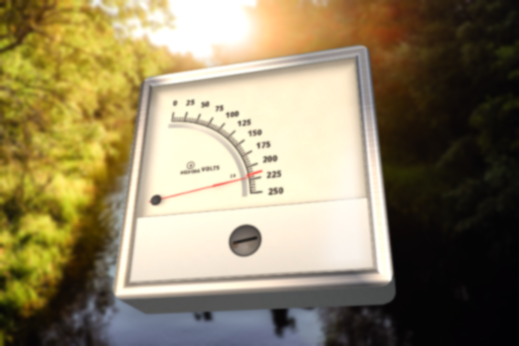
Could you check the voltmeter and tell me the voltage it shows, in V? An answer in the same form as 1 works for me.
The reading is 225
